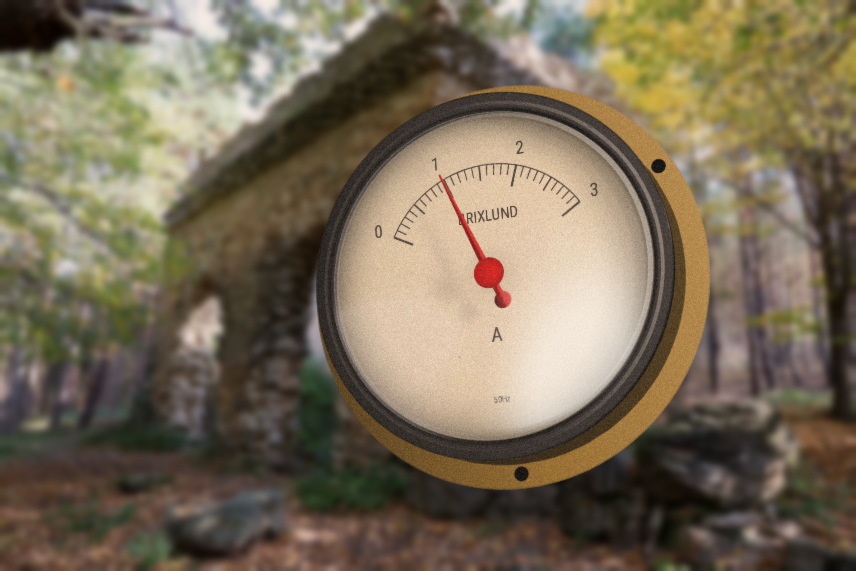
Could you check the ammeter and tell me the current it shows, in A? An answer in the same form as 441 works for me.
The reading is 1
